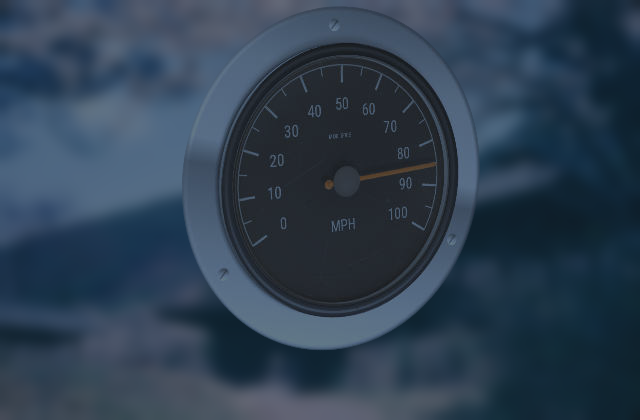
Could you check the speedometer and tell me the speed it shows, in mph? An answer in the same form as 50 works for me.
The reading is 85
